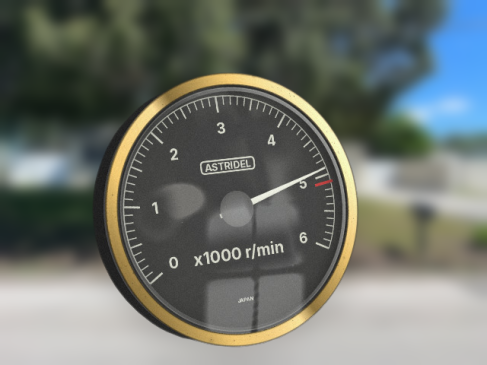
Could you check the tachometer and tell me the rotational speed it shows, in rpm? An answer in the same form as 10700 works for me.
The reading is 4900
